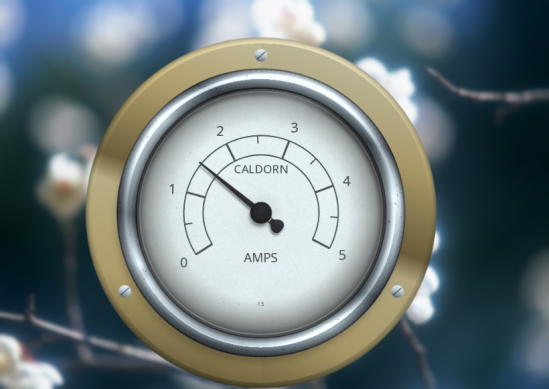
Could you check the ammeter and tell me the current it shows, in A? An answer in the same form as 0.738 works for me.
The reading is 1.5
